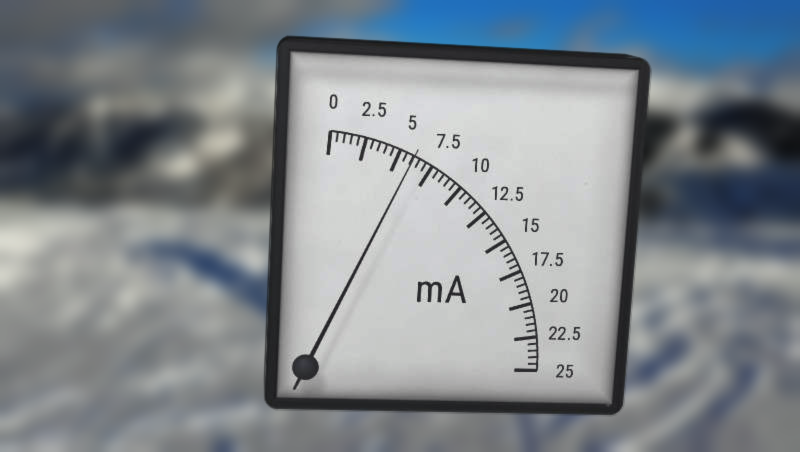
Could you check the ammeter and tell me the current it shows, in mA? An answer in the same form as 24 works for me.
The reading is 6
